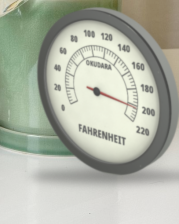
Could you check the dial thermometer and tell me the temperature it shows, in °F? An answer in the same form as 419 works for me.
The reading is 200
